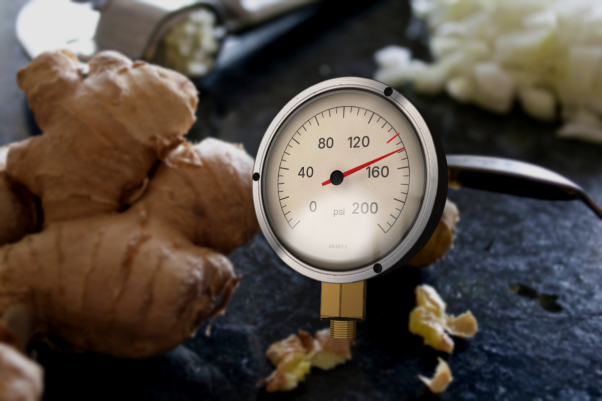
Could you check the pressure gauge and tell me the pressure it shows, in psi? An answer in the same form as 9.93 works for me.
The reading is 150
